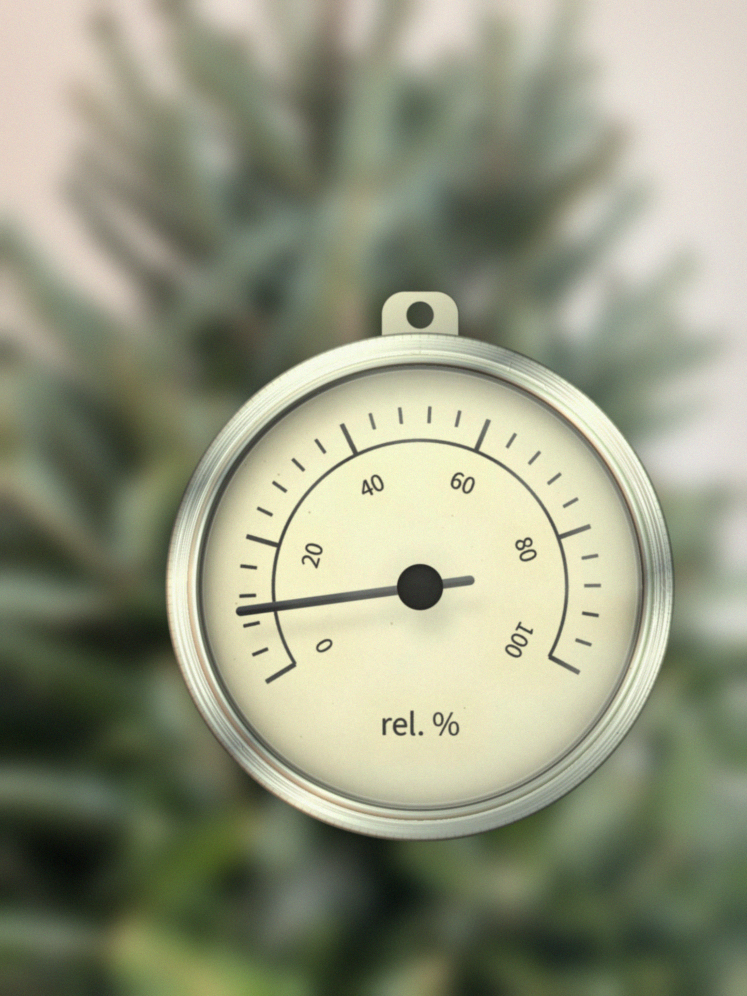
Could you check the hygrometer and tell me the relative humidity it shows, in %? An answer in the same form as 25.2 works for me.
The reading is 10
